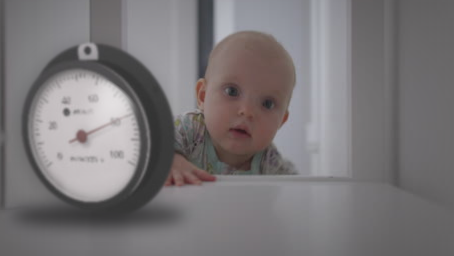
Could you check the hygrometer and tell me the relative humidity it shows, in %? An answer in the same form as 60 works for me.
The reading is 80
